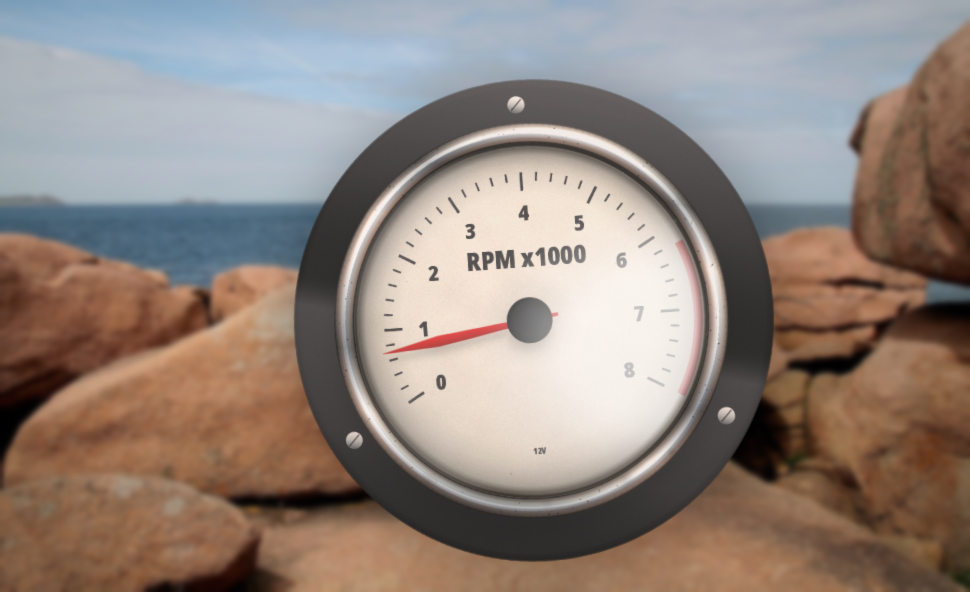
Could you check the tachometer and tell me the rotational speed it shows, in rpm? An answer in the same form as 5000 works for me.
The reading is 700
